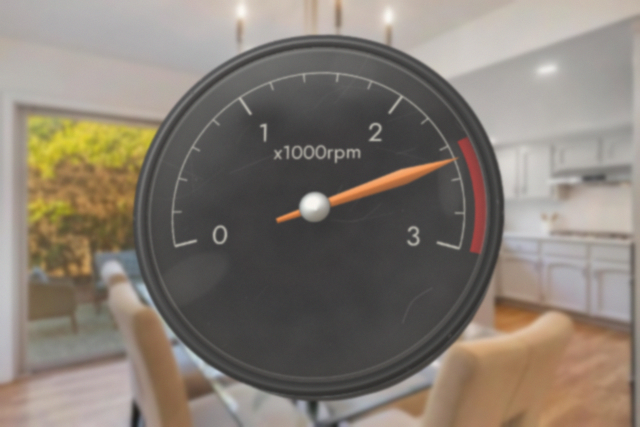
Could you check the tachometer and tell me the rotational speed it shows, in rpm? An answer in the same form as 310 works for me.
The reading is 2500
